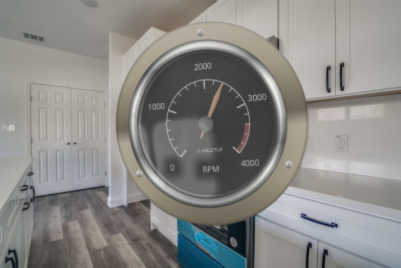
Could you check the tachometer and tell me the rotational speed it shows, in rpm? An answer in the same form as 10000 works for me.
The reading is 2400
